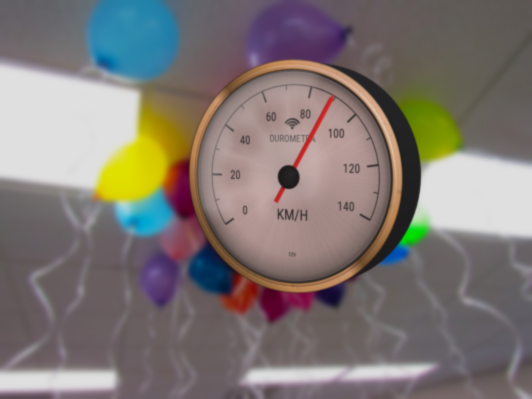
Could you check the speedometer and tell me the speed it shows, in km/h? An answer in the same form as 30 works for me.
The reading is 90
